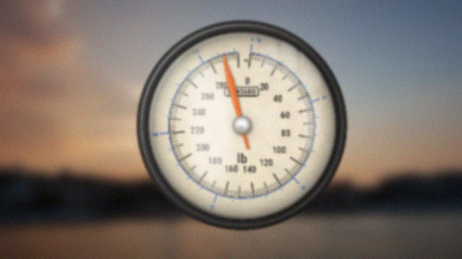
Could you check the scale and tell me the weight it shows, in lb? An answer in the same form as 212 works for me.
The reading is 290
